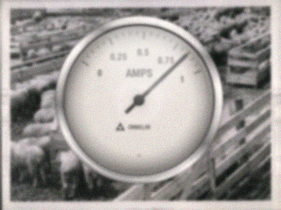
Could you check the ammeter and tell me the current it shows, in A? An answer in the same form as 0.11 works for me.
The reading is 0.85
